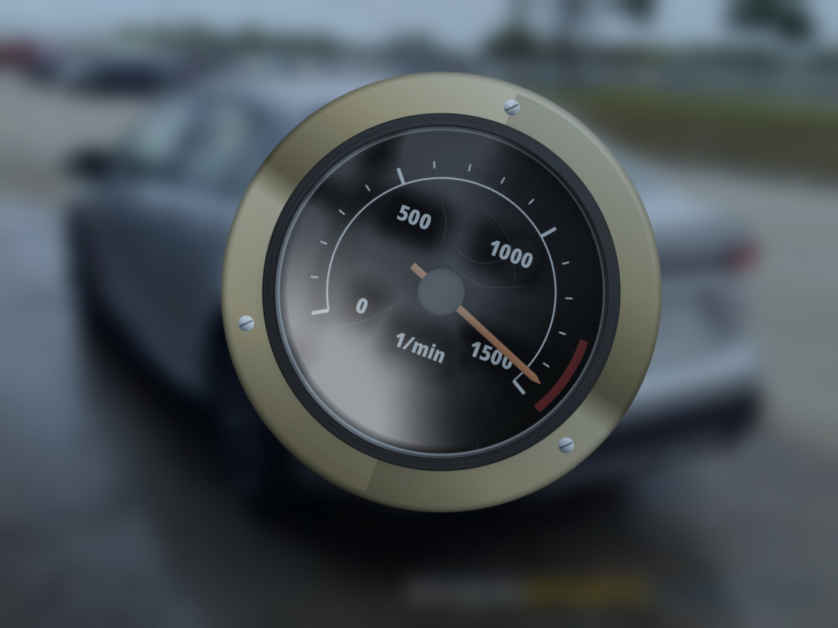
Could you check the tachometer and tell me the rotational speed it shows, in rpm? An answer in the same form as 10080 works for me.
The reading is 1450
